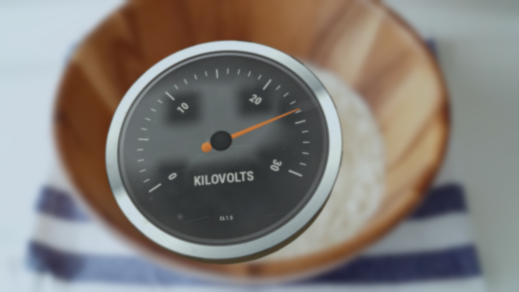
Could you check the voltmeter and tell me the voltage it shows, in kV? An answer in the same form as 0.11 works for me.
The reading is 24
